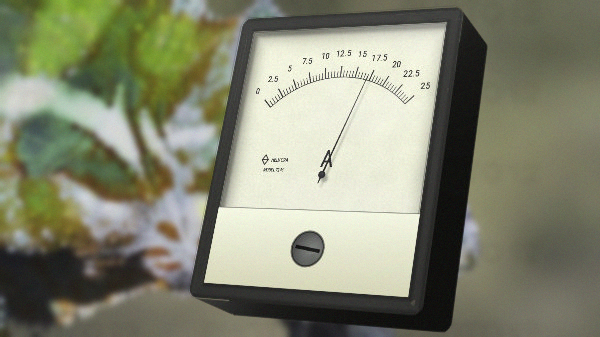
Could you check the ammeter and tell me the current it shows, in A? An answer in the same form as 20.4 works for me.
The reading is 17.5
